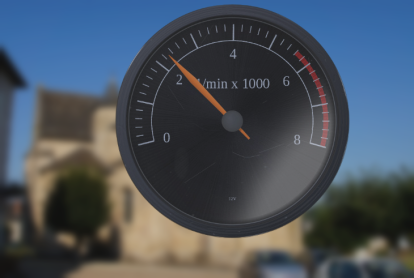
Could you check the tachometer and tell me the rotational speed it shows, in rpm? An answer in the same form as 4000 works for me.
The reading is 2300
